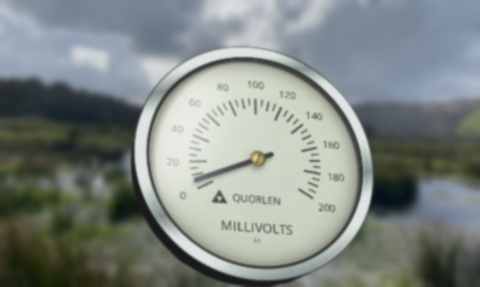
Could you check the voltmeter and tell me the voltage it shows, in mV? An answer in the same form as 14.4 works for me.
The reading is 5
